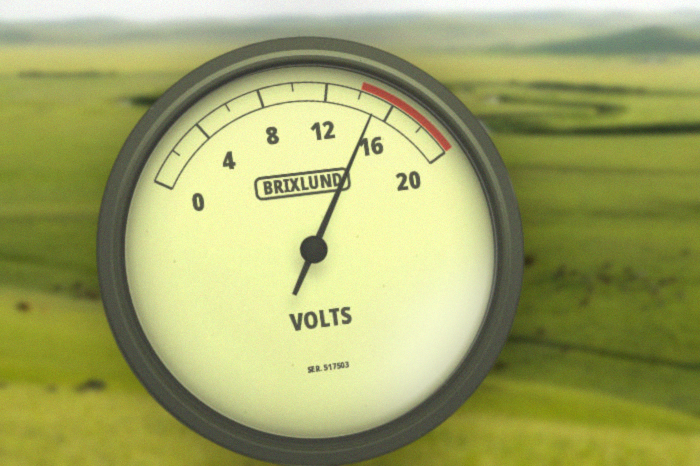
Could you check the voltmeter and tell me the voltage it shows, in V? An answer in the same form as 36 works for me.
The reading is 15
